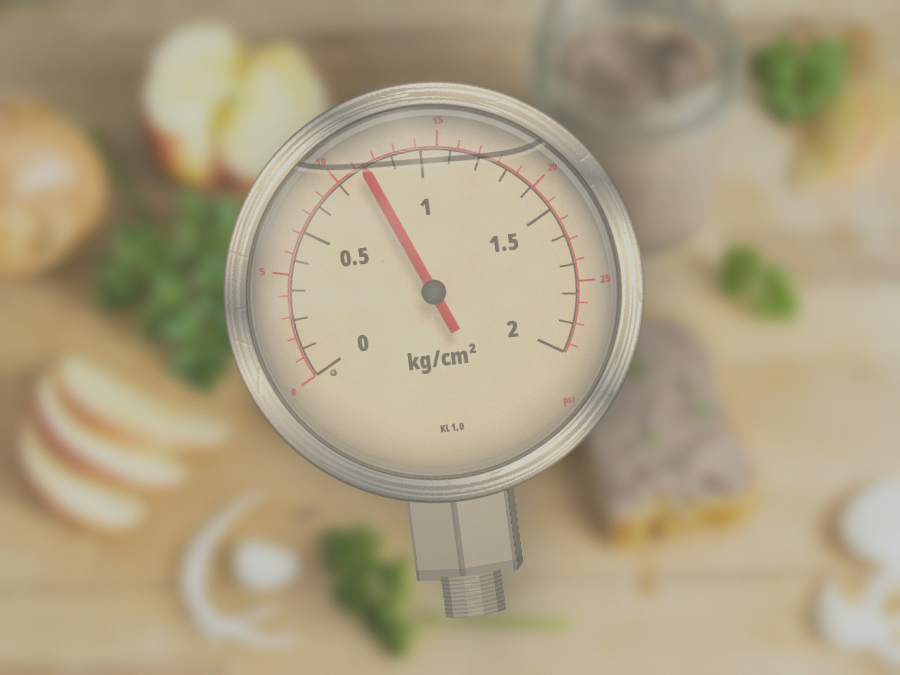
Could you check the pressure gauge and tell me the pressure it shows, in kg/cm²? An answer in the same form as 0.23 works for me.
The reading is 0.8
